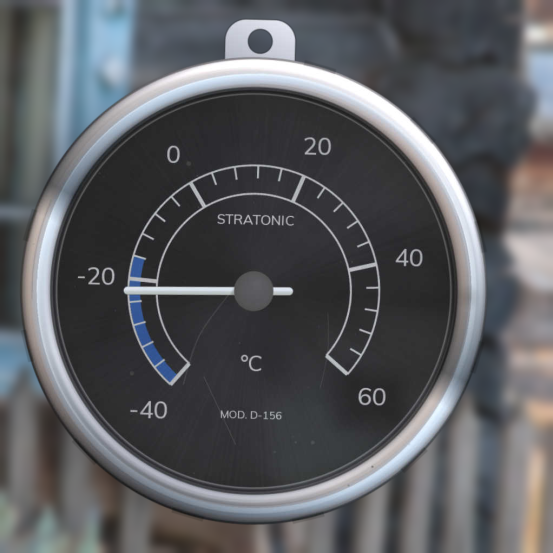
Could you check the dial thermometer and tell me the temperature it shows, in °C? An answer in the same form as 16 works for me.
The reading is -22
